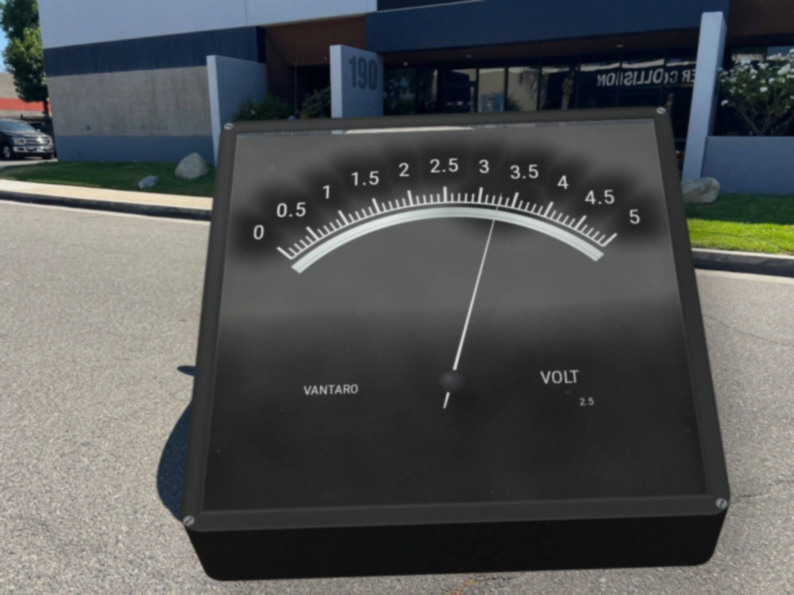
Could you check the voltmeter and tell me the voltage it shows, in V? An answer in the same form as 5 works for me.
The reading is 3.3
